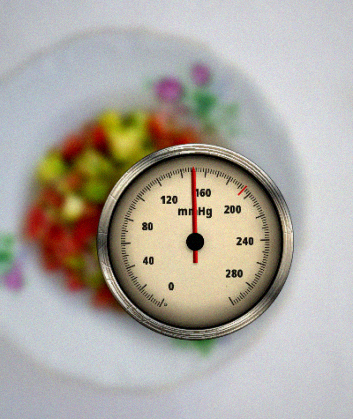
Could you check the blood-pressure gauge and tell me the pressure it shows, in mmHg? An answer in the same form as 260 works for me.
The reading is 150
